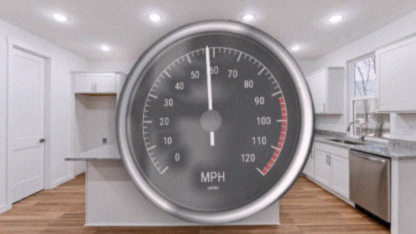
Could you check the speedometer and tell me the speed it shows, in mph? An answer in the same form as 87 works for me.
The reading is 58
